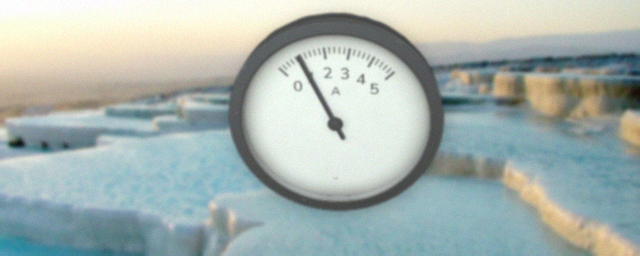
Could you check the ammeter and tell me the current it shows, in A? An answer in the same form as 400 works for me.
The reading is 1
